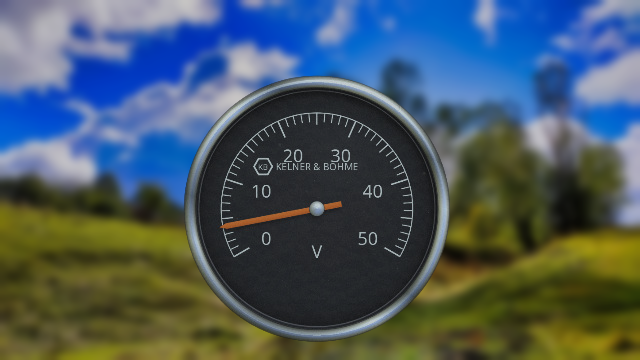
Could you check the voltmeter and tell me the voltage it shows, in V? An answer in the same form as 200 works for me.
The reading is 4
